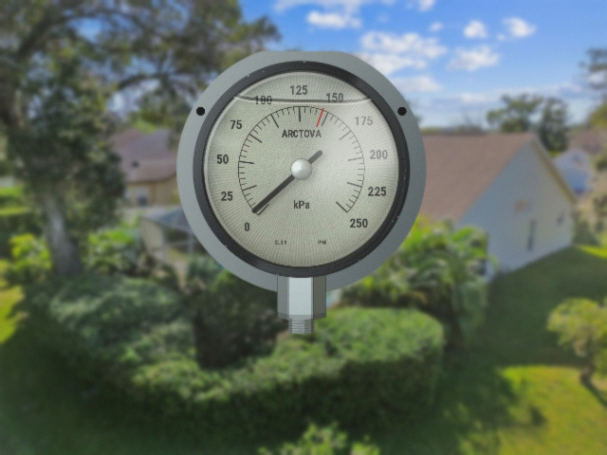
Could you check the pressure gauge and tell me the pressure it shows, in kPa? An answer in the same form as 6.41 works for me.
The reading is 5
